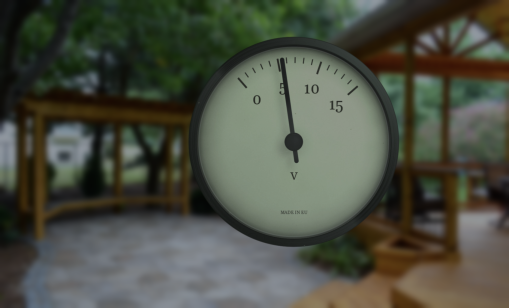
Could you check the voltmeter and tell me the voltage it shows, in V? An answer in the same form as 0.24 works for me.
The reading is 5.5
